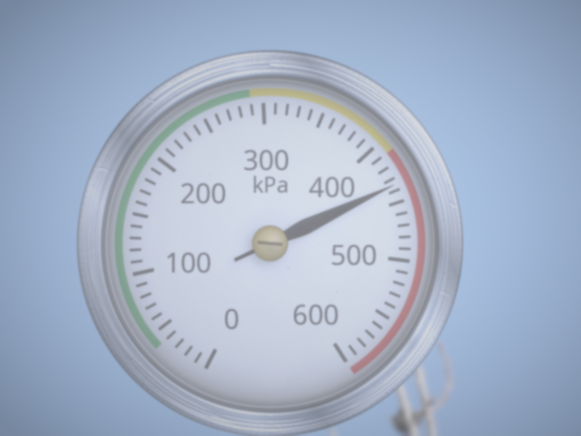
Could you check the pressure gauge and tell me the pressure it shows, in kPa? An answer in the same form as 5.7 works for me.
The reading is 435
